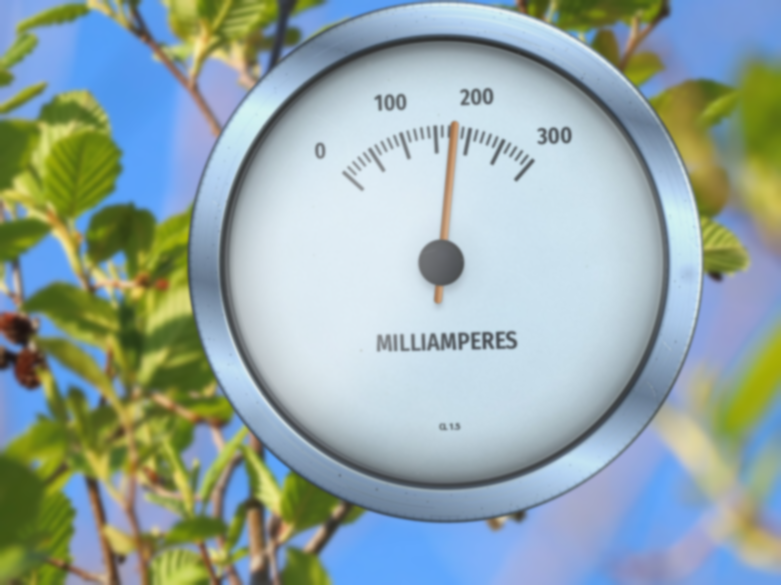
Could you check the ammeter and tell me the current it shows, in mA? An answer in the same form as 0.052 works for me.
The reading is 180
